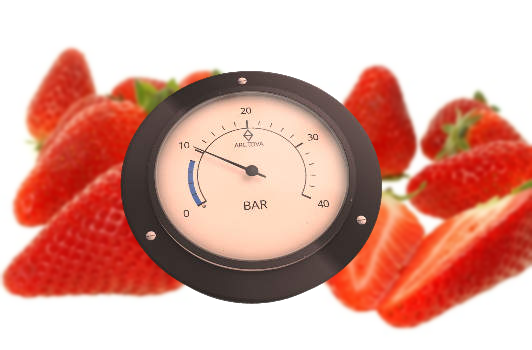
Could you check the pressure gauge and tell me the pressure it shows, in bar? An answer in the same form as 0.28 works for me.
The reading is 10
